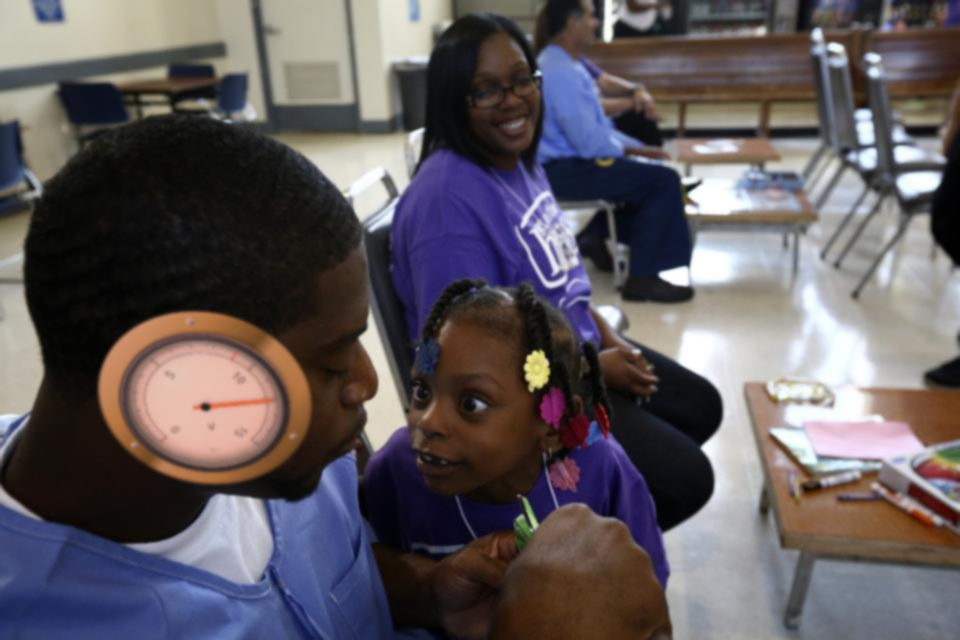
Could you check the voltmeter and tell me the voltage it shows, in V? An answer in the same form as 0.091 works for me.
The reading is 12
